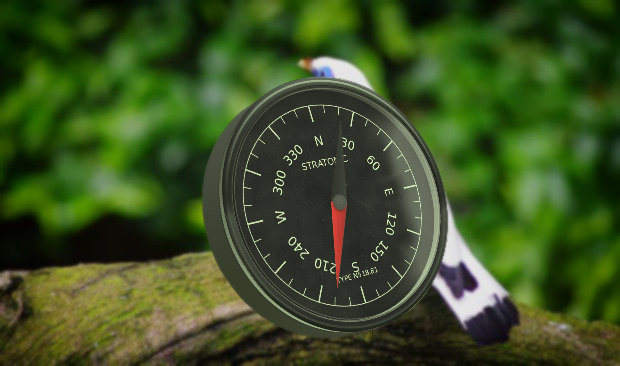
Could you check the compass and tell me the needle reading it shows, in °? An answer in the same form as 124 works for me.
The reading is 200
